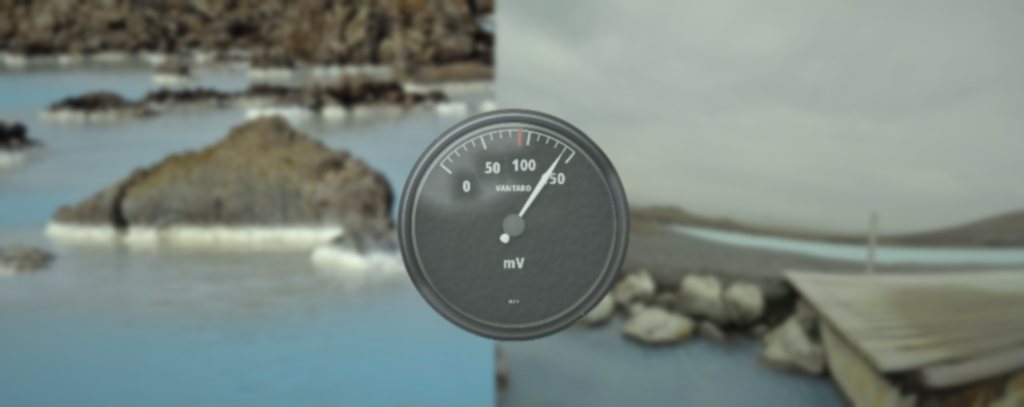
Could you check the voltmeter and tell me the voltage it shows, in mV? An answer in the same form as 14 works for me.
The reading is 140
